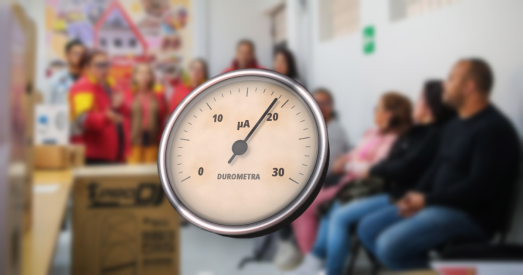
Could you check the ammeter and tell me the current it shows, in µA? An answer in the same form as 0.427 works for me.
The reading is 19
